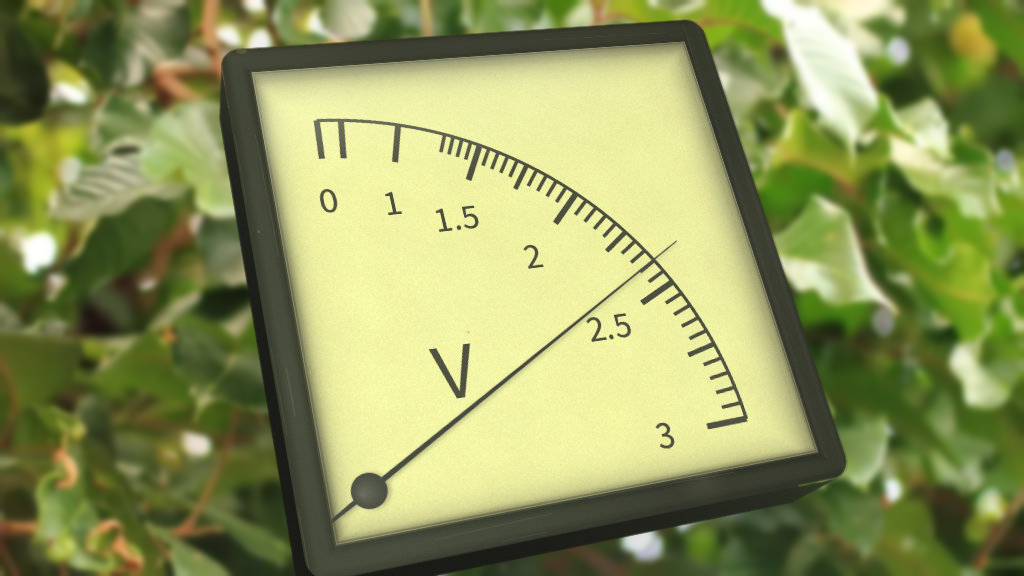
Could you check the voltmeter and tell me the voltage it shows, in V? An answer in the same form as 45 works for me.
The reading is 2.4
